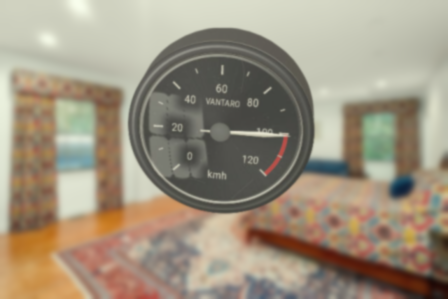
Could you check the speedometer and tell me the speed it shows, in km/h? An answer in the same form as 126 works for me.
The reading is 100
